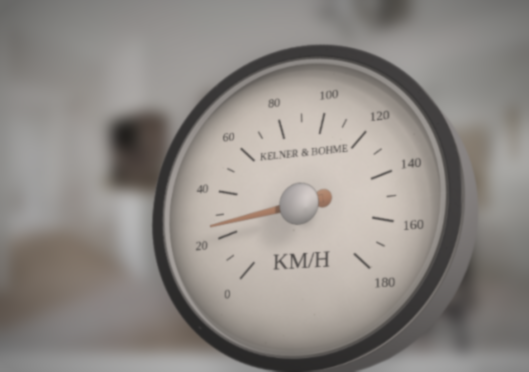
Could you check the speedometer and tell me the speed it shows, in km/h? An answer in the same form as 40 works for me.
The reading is 25
